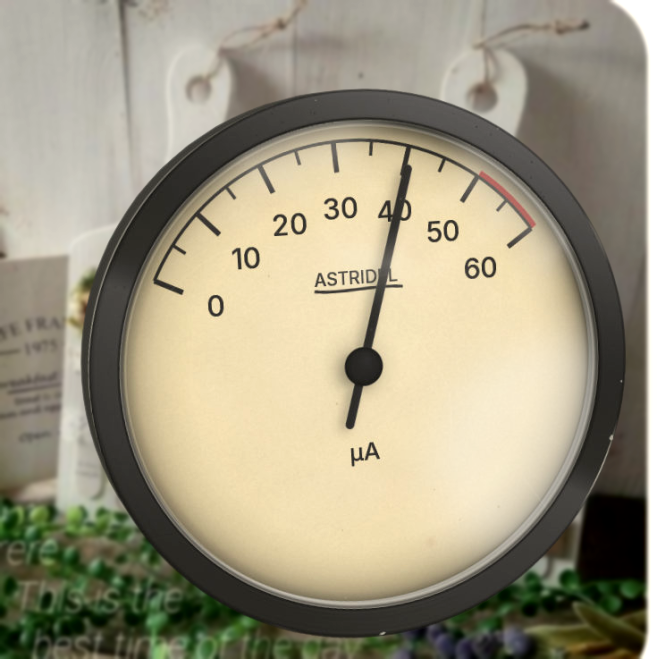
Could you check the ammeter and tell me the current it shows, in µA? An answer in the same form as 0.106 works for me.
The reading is 40
